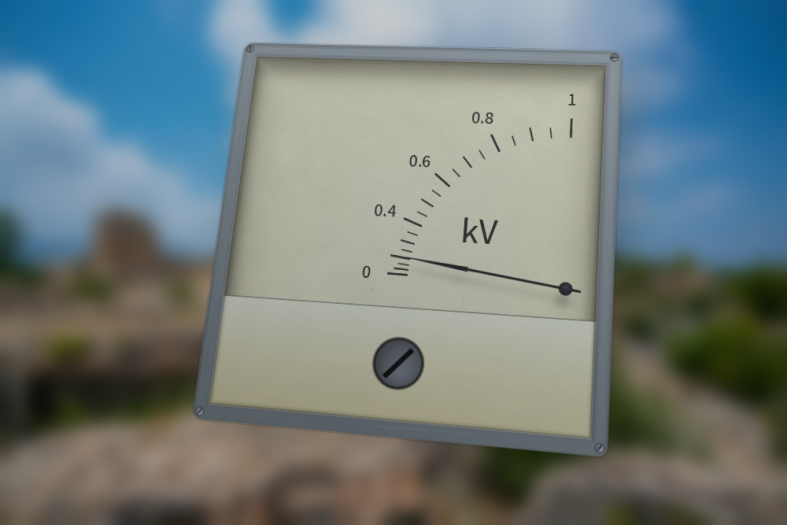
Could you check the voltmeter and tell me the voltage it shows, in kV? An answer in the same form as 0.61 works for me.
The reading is 0.2
